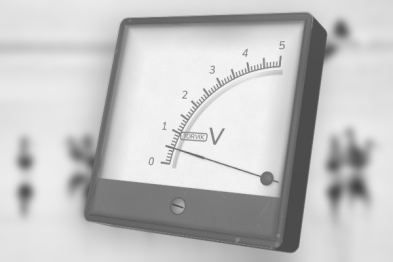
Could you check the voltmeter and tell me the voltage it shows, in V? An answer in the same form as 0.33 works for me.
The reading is 0.5
